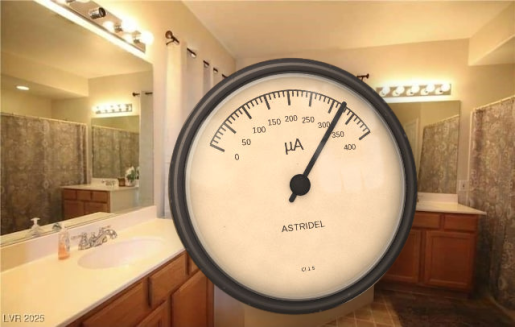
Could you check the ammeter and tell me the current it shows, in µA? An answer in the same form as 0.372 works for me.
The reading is 320
